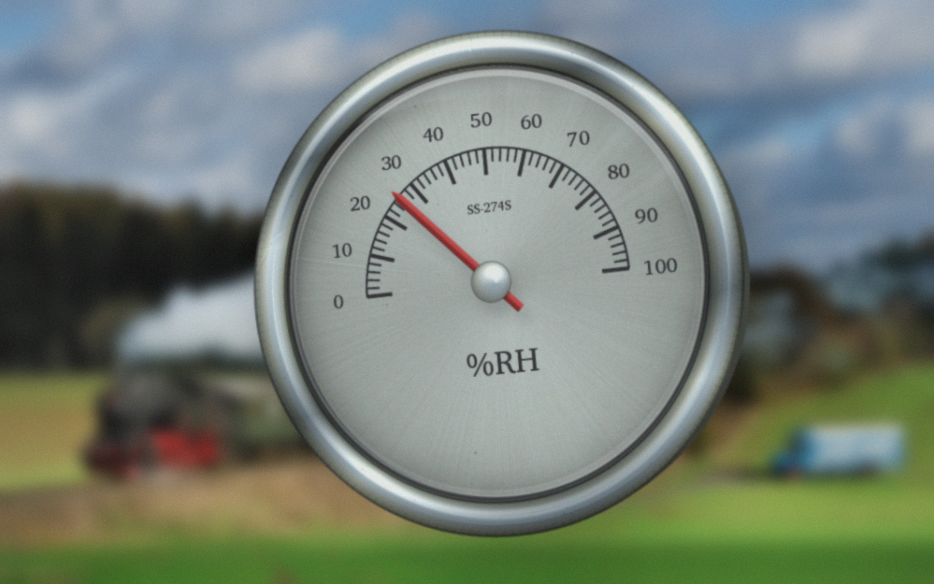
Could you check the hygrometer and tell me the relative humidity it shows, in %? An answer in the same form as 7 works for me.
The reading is 26
